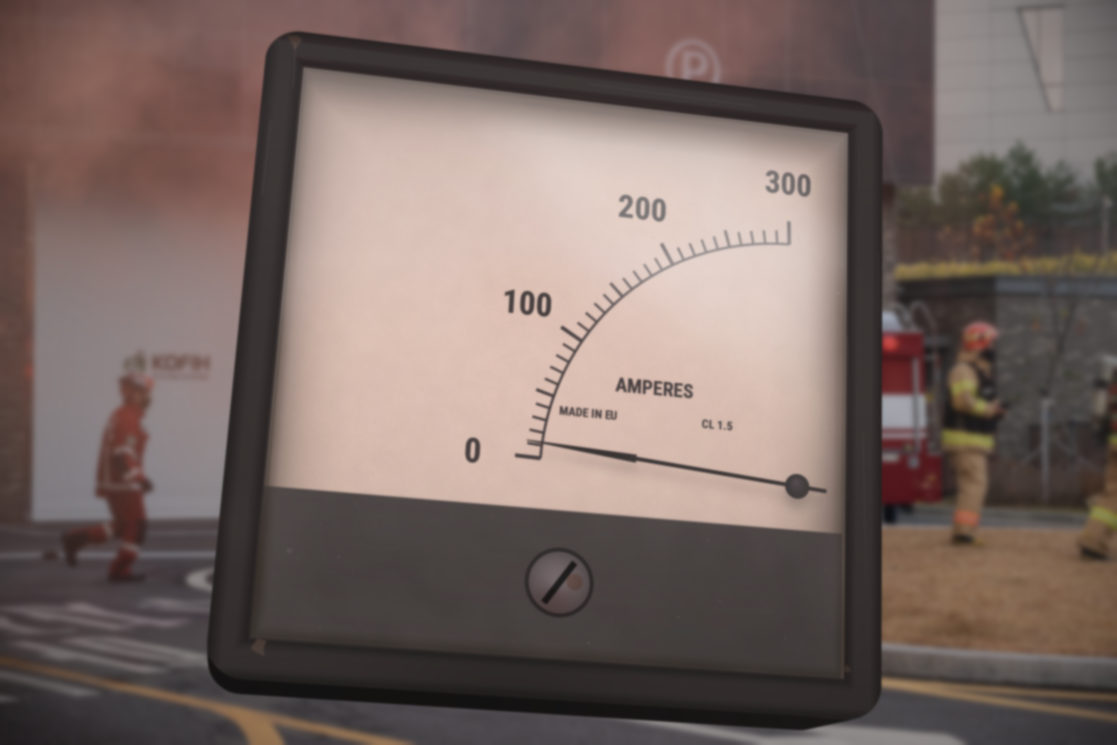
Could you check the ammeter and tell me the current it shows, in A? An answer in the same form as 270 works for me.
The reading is 10
